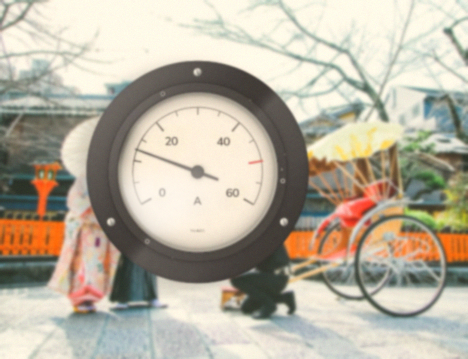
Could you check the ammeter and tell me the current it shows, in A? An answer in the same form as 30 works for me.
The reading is 12.5
